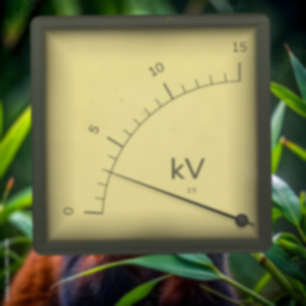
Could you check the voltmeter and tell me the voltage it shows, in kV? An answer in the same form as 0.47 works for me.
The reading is 3
